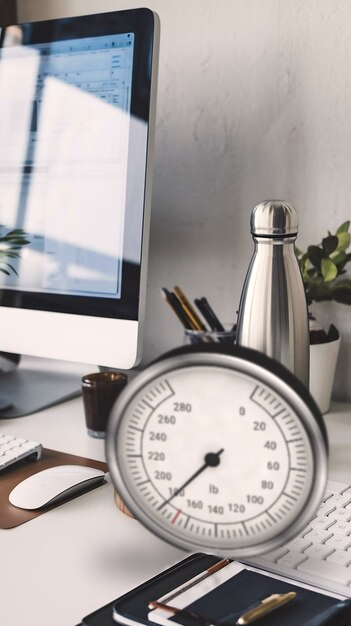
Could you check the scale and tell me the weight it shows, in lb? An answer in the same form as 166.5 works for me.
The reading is 180
